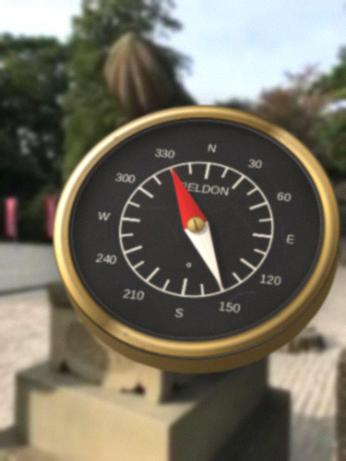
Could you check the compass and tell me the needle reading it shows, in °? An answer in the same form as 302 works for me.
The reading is 330
